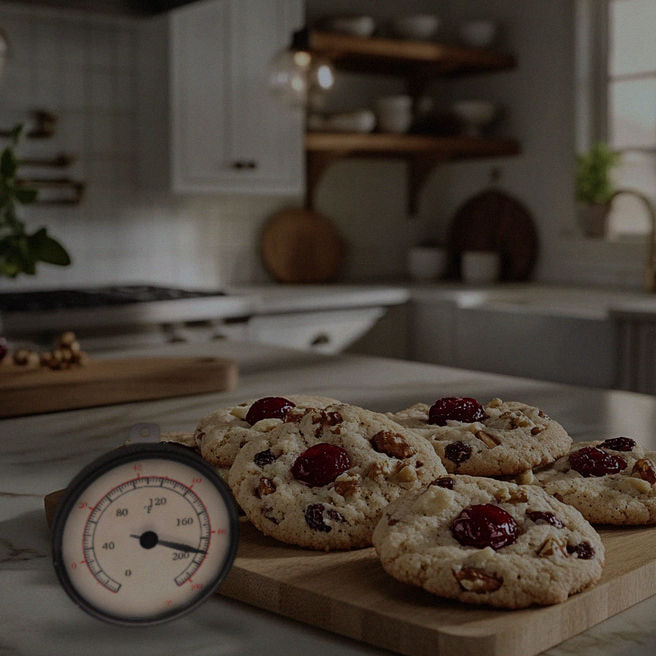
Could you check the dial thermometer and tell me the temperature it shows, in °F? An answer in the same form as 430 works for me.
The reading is 190
